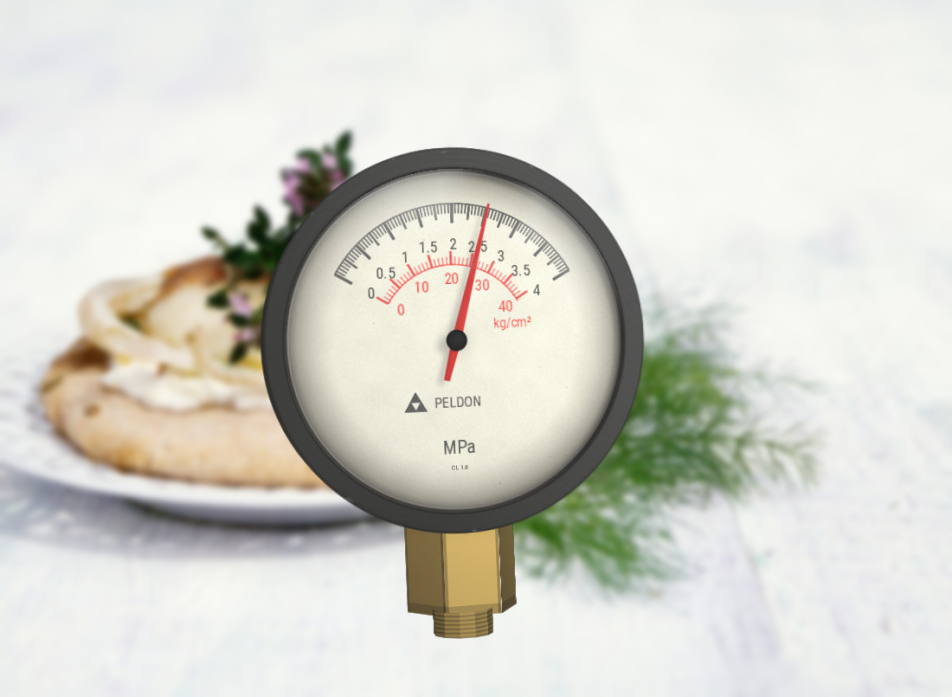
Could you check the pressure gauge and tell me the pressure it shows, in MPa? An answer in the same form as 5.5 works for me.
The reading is 2.5
